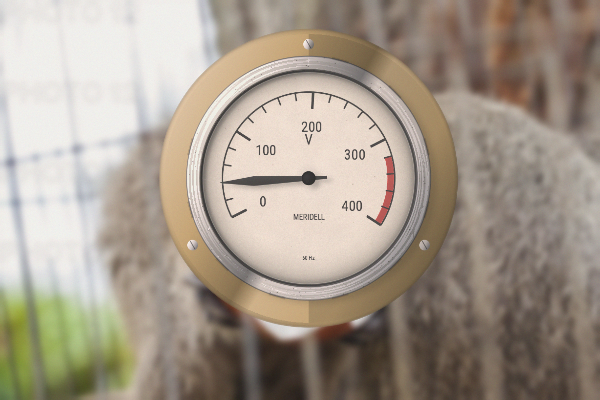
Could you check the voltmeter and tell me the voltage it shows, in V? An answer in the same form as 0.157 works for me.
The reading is 40
